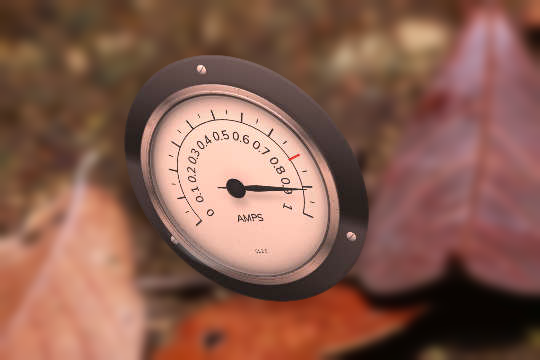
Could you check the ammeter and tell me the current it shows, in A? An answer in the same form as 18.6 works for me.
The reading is 0.9
